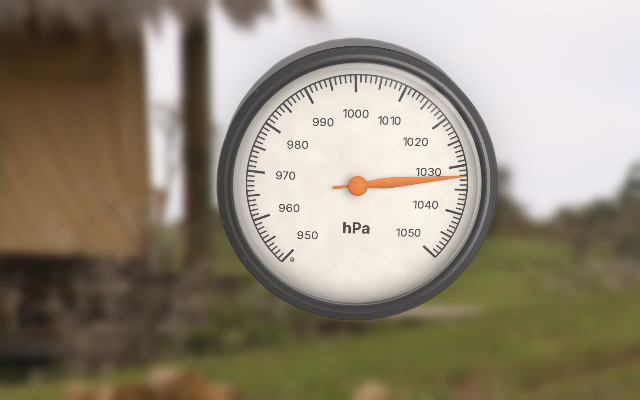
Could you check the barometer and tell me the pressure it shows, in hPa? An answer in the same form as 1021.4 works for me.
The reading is 1032
